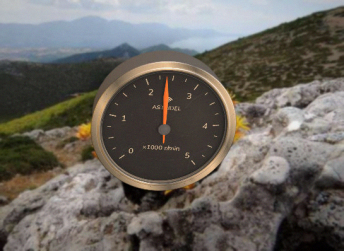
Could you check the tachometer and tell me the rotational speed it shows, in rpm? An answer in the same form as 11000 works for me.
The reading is 2375
